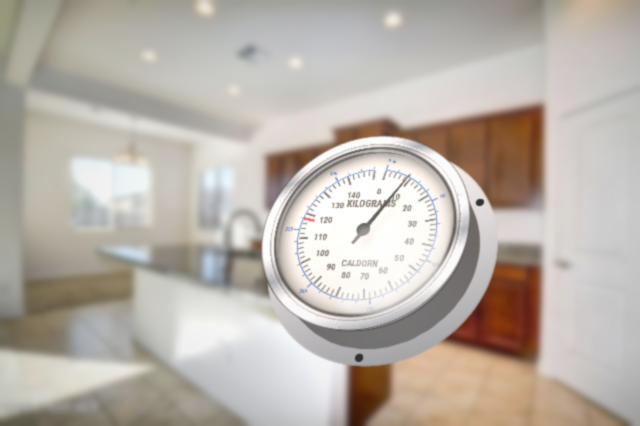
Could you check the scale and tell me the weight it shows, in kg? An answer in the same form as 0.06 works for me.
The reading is 10
